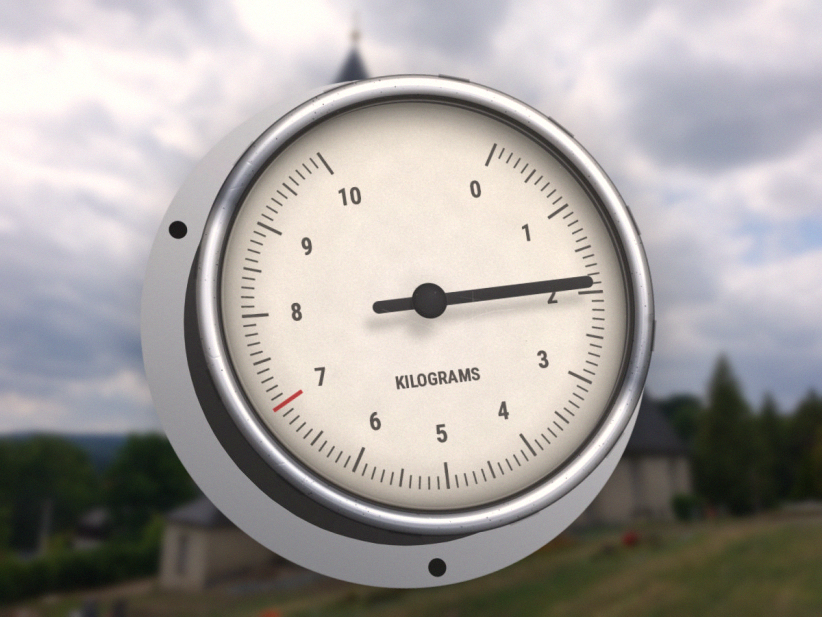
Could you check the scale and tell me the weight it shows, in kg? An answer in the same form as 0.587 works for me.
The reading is 1.9
